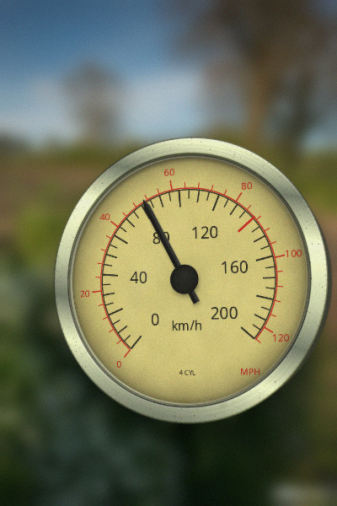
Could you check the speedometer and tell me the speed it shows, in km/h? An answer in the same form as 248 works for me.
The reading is 82.5
